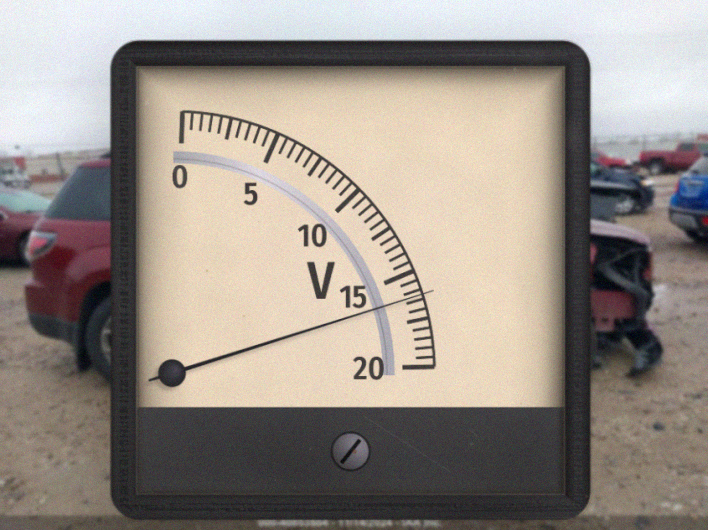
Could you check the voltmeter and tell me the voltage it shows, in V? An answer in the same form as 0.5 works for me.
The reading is 16.25
